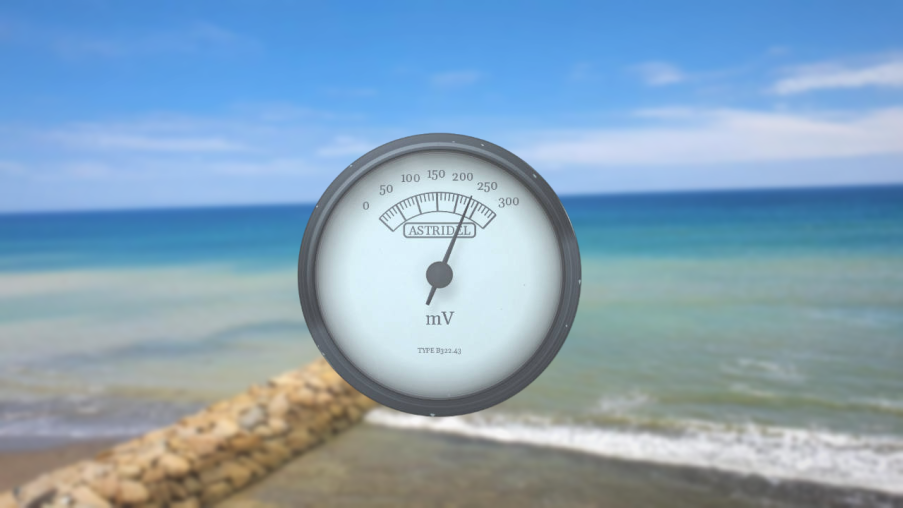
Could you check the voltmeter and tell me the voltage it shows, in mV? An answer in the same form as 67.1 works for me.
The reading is 230
